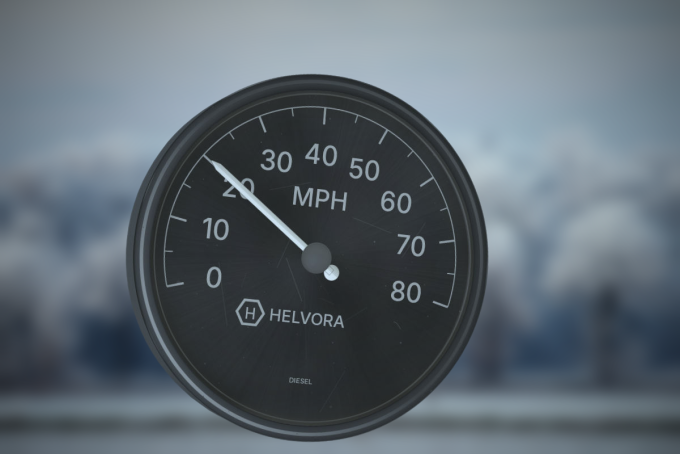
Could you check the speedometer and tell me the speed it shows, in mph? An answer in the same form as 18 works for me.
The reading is 20
